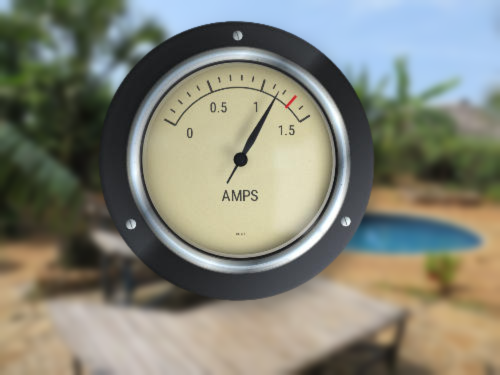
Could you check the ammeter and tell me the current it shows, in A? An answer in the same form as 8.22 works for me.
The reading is 1.15
